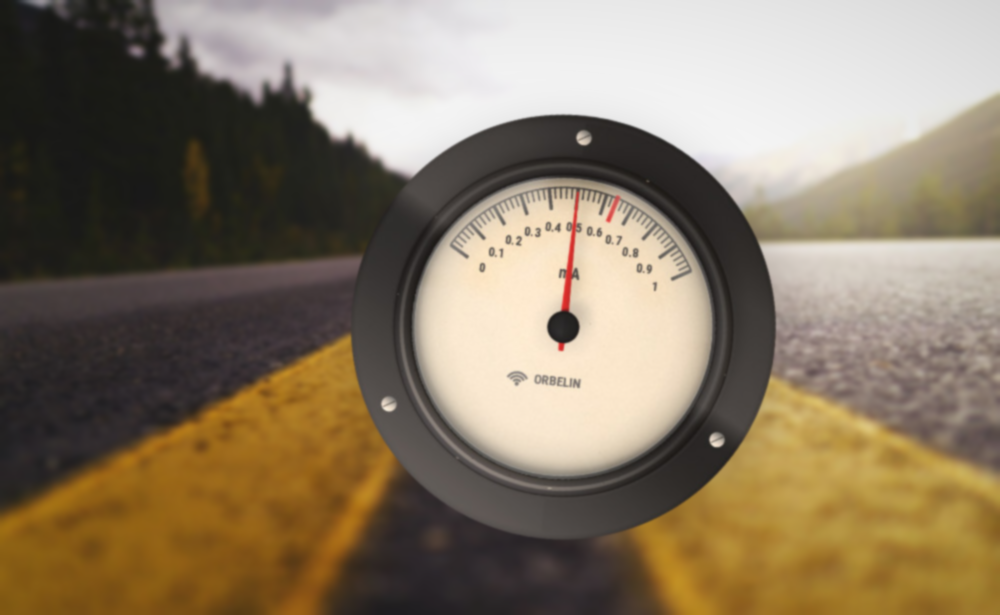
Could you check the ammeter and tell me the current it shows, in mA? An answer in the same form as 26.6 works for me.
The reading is 0.5
